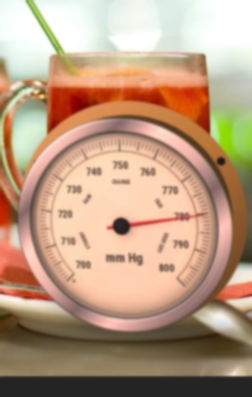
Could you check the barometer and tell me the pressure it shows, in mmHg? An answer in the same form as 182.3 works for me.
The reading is 780
